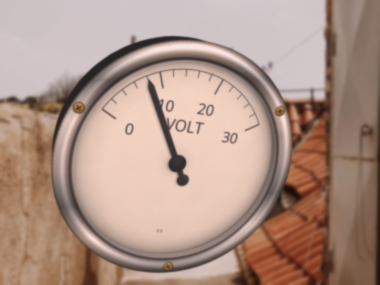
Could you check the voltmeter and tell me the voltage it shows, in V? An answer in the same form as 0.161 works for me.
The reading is 8
